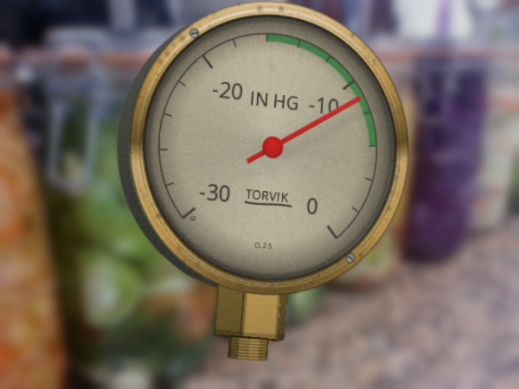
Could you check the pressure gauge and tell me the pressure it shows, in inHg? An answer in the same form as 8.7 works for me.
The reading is -9
